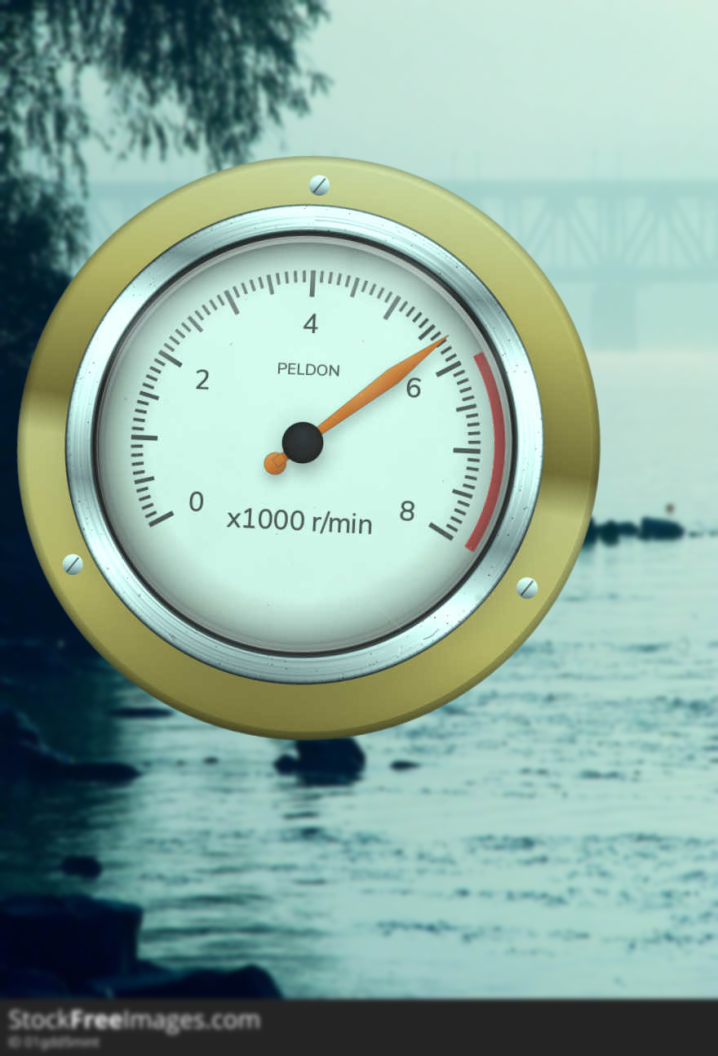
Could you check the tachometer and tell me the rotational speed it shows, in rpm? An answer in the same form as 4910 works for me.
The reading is 5700
